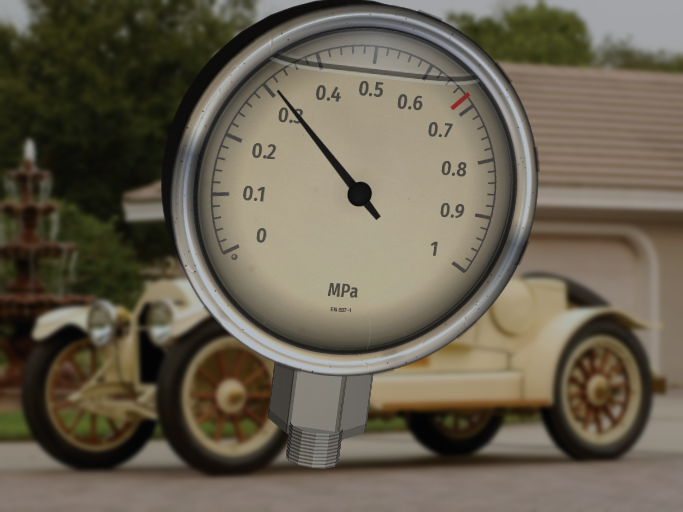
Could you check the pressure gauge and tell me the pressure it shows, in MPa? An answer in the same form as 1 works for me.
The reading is 0.31
